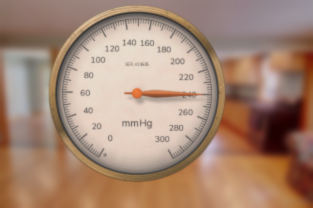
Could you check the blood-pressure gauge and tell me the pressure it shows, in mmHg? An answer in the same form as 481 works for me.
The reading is 240
